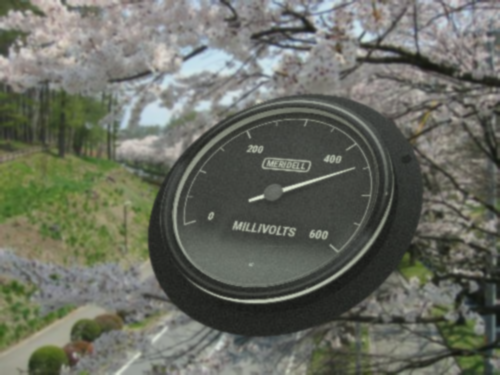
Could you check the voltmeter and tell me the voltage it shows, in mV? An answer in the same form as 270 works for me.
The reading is 450
